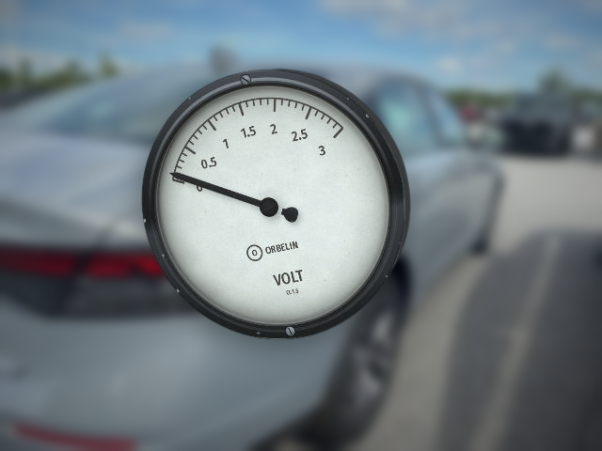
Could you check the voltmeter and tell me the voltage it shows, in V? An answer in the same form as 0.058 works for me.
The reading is 0.1
